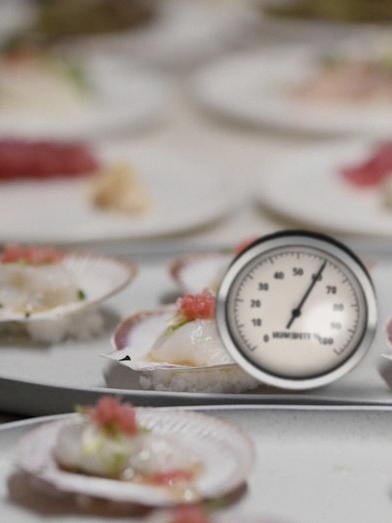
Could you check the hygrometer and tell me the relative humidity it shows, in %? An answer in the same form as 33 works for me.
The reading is 60
